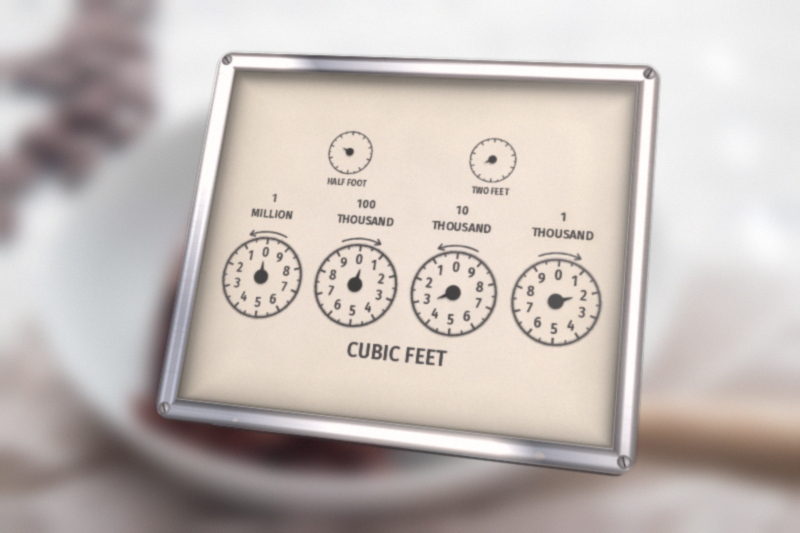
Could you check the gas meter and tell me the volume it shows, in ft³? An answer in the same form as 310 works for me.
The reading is 3200
